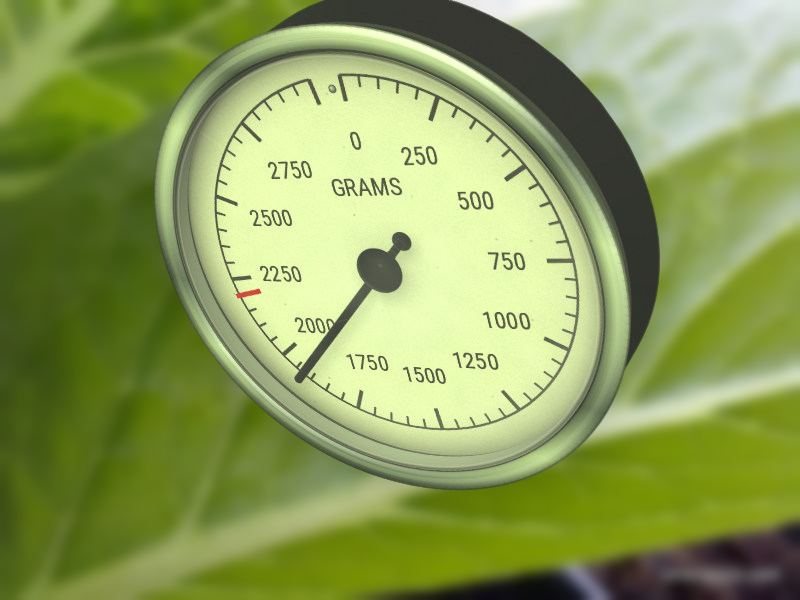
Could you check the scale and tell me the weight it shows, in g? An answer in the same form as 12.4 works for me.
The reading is 1925
